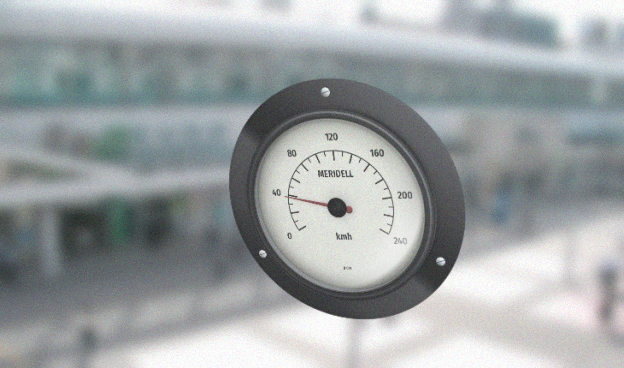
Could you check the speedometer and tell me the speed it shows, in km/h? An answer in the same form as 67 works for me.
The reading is 40
